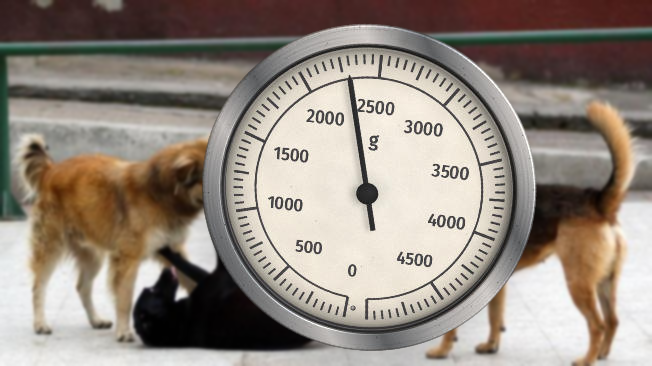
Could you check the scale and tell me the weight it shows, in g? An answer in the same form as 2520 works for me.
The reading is 2300
